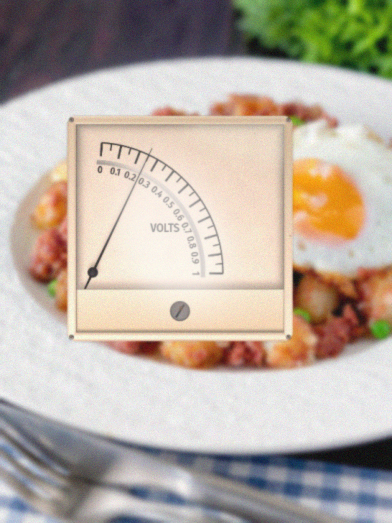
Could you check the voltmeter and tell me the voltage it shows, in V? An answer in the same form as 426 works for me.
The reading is 0.25
